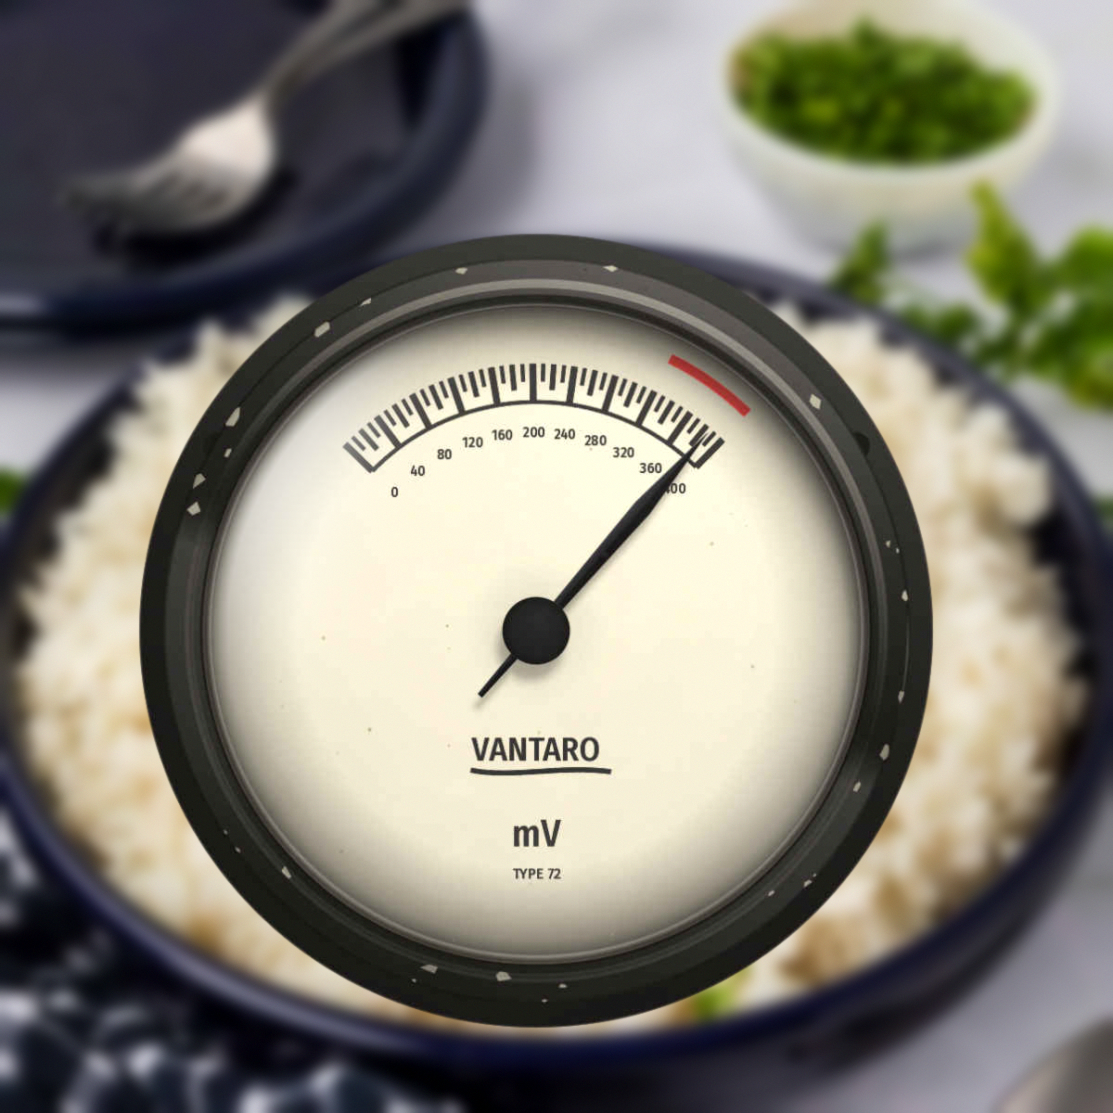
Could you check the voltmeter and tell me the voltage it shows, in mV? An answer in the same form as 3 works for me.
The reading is 385
